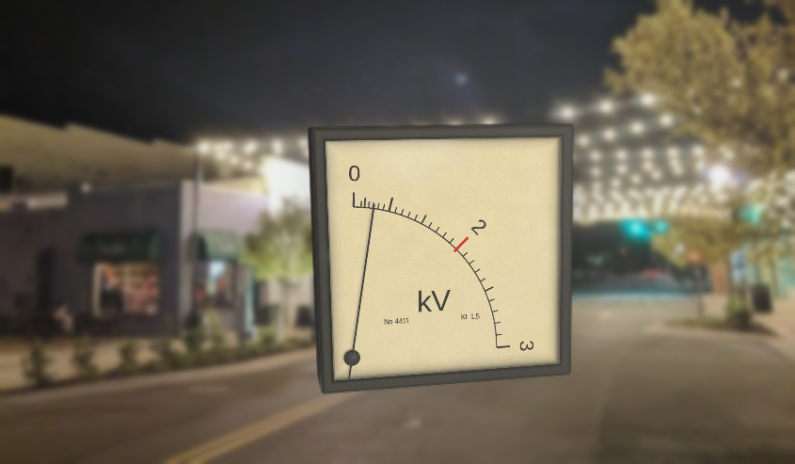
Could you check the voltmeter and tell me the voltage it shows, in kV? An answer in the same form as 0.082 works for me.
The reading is 0.7
